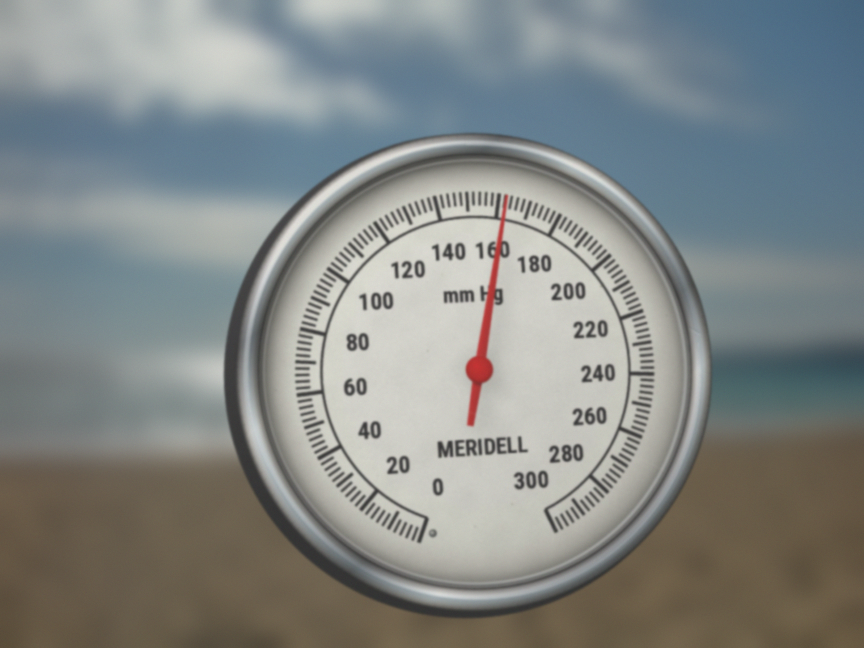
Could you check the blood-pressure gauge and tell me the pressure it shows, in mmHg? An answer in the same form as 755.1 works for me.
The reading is 162
